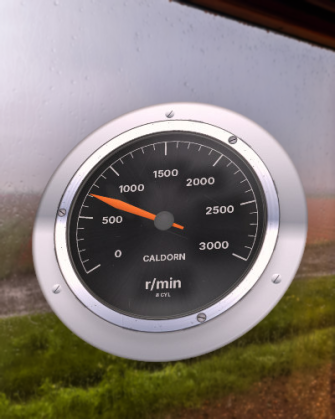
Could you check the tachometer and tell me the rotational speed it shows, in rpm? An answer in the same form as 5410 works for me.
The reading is 700
